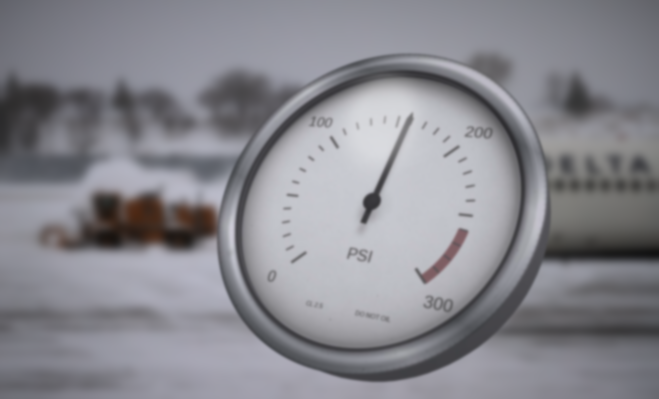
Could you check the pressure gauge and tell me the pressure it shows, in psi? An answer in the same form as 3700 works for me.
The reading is 160
